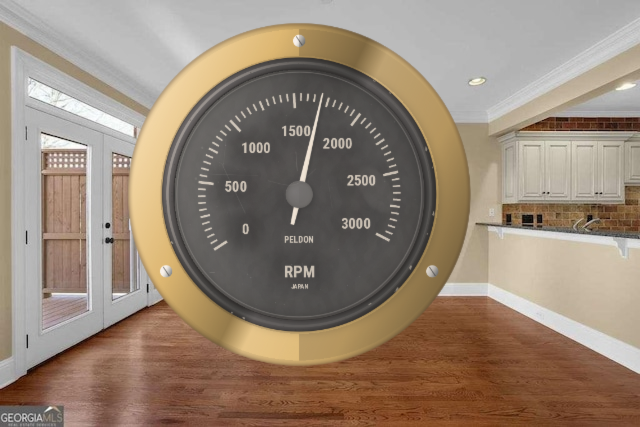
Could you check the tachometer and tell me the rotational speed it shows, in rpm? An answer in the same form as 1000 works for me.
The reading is 1700
